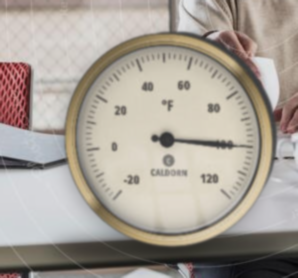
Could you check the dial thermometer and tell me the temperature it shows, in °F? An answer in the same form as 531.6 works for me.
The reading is 100
